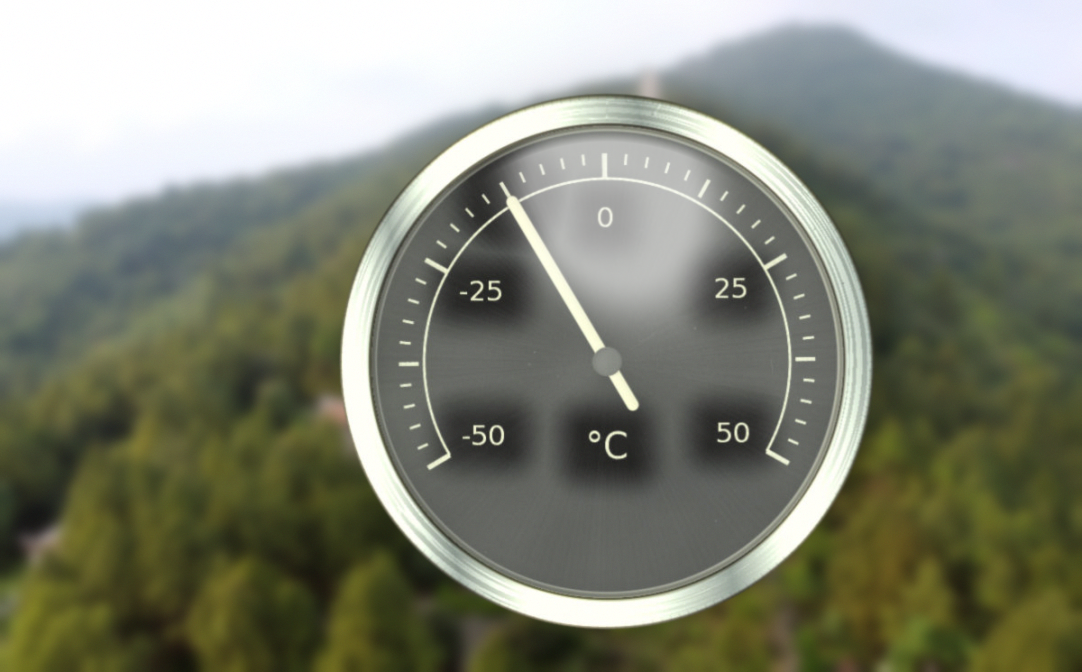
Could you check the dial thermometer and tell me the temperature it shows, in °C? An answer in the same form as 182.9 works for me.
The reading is -12.5
